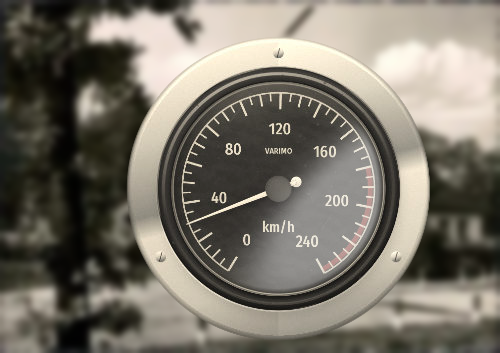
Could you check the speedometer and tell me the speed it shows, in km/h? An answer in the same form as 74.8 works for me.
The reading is 30
